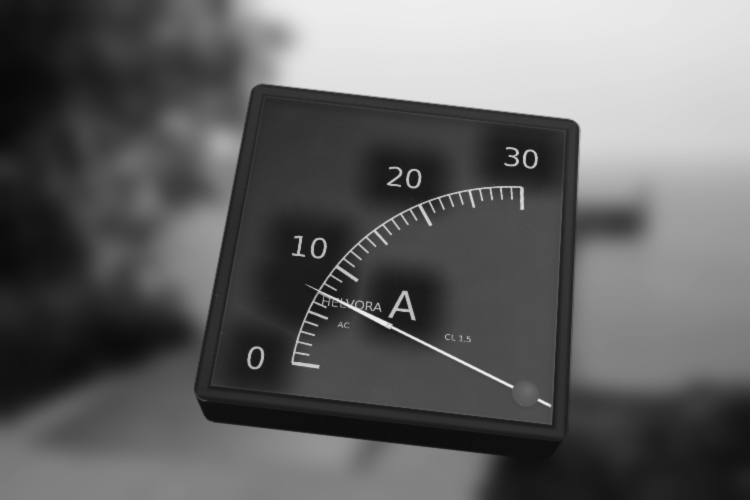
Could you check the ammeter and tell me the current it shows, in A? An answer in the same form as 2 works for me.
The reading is 7
